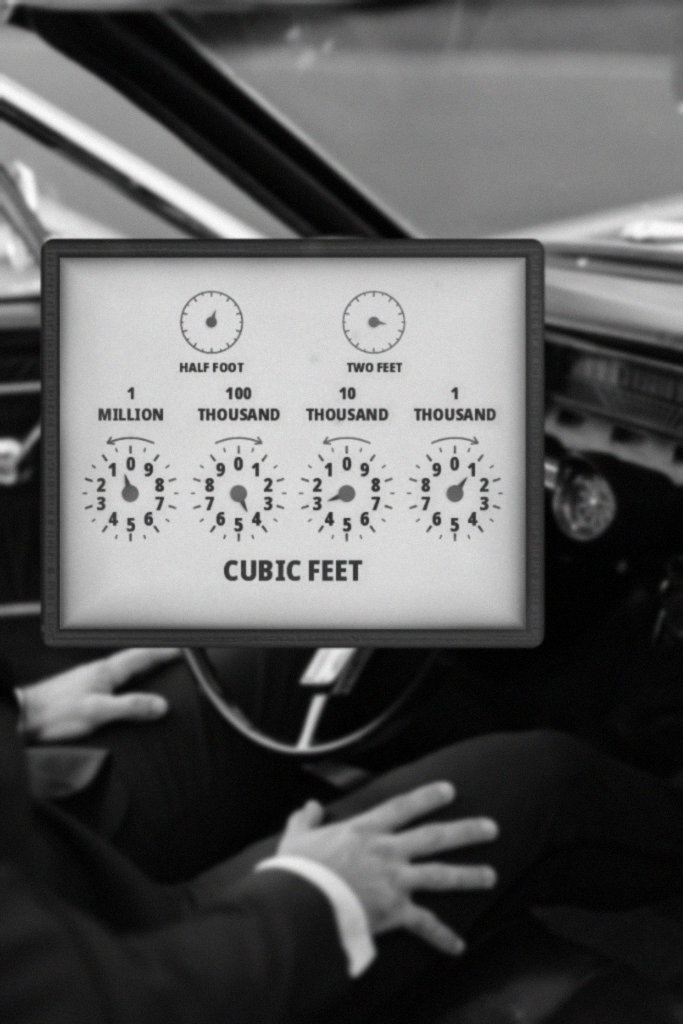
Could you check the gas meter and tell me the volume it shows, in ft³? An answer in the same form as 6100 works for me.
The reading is 43100
